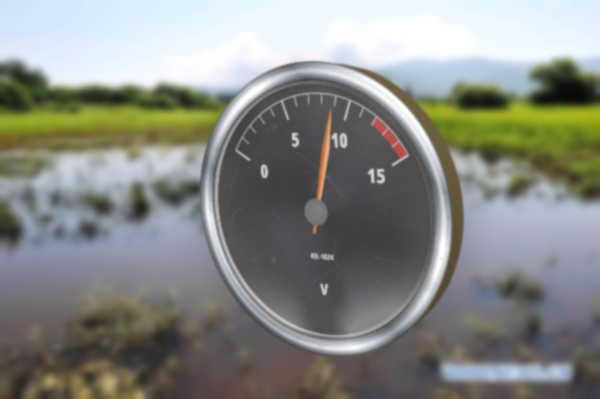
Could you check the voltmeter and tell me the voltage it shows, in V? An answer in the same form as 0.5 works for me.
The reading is 9
